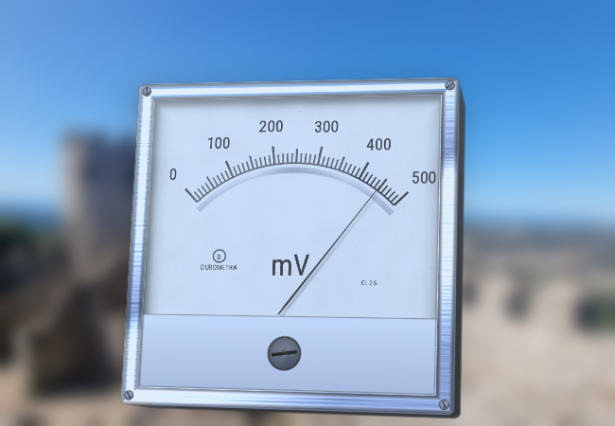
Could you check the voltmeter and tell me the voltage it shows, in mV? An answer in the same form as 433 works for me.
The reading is 450
